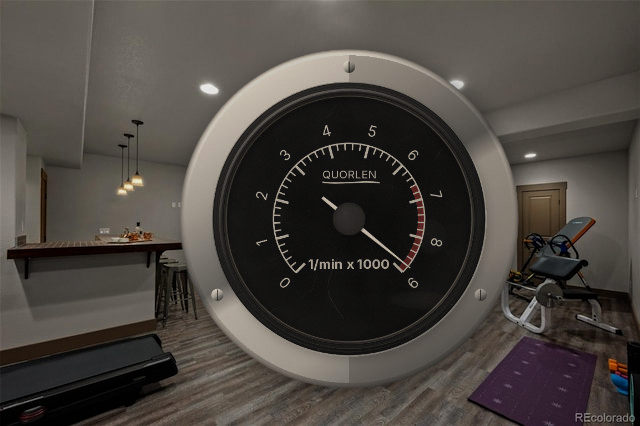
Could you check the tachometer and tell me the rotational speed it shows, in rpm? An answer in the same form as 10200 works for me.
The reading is 8800
